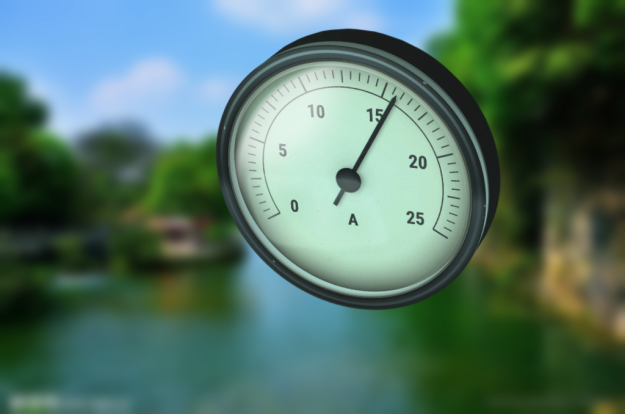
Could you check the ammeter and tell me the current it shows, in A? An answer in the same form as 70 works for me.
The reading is 15.75
